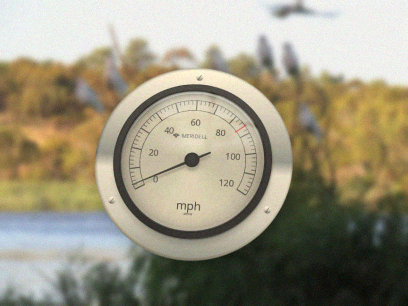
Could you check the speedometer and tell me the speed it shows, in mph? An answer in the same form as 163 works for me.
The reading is 2
